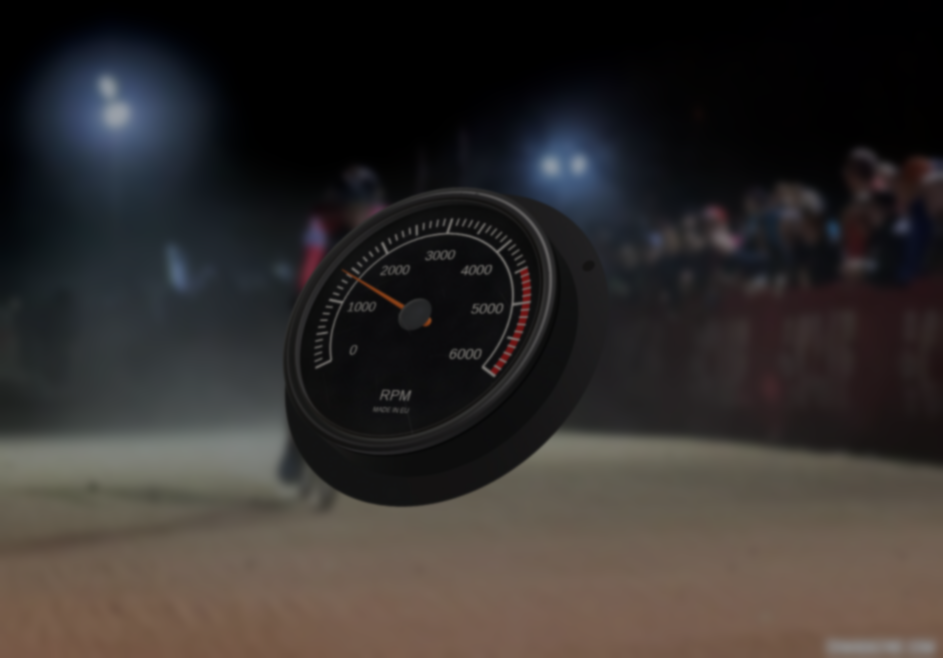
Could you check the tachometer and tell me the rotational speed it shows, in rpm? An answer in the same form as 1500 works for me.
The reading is 1400
